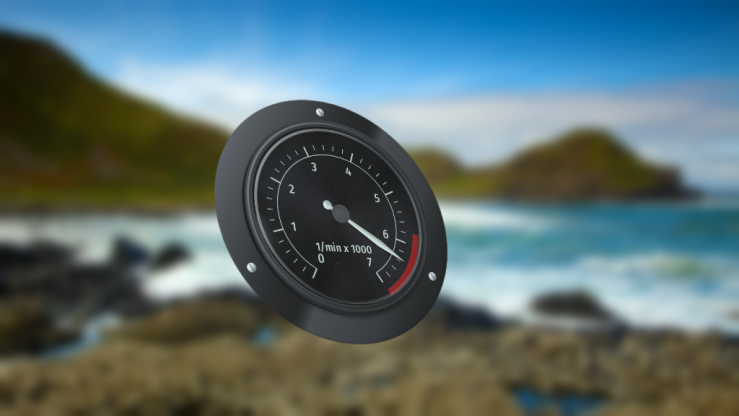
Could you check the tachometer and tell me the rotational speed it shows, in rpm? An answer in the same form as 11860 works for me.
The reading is 6400
